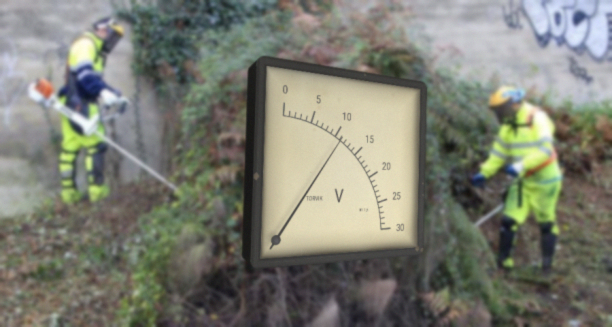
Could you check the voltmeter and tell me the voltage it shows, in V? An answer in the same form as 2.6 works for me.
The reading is 11
